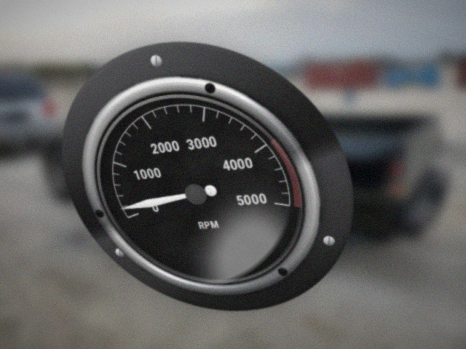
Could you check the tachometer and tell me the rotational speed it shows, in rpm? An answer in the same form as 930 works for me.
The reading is 200
